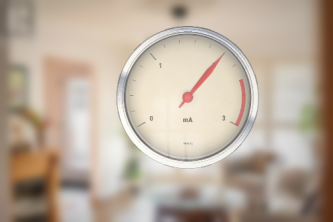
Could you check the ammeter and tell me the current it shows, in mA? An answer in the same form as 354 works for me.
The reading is 2
